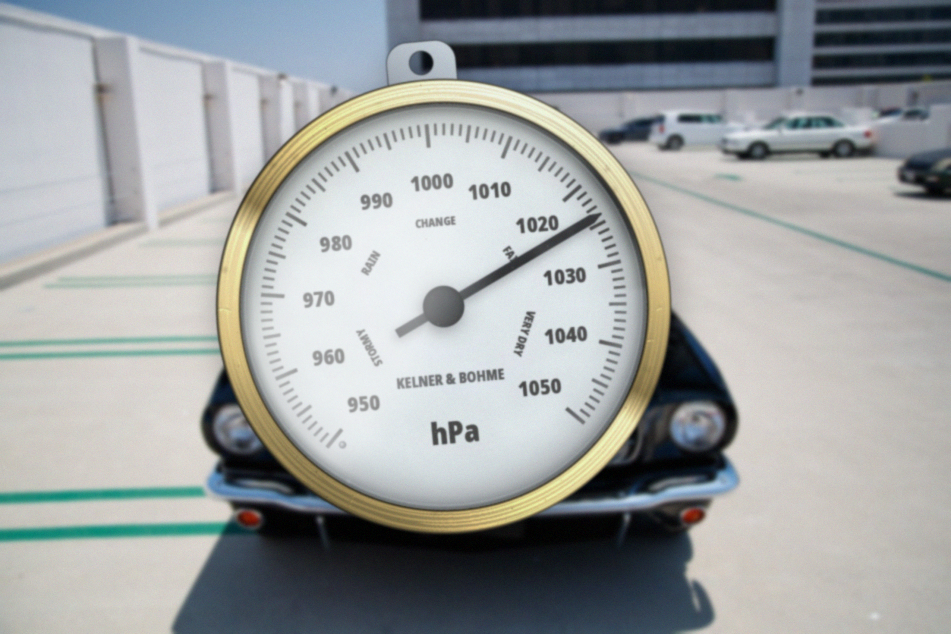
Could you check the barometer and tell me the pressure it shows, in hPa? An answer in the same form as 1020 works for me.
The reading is 1024
